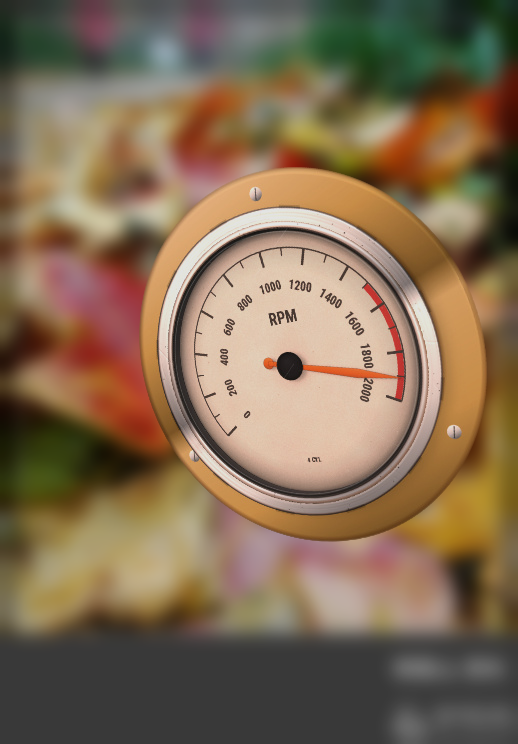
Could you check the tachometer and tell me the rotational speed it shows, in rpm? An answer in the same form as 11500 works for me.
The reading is 1900
